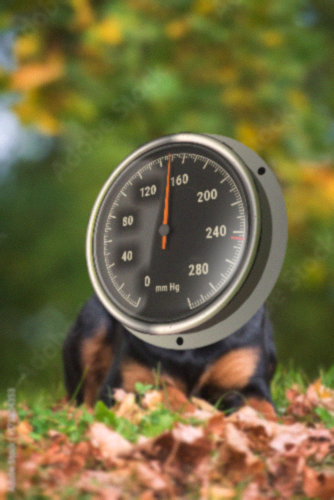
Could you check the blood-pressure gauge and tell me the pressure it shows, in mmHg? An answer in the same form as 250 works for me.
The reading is 150
